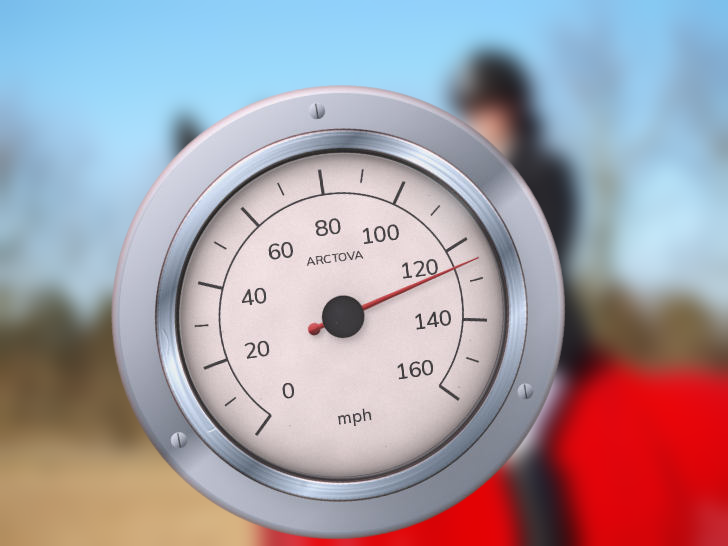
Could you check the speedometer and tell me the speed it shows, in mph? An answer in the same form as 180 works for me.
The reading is 125
